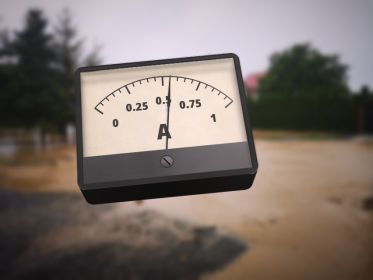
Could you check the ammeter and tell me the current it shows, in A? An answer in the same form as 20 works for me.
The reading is 0.55
